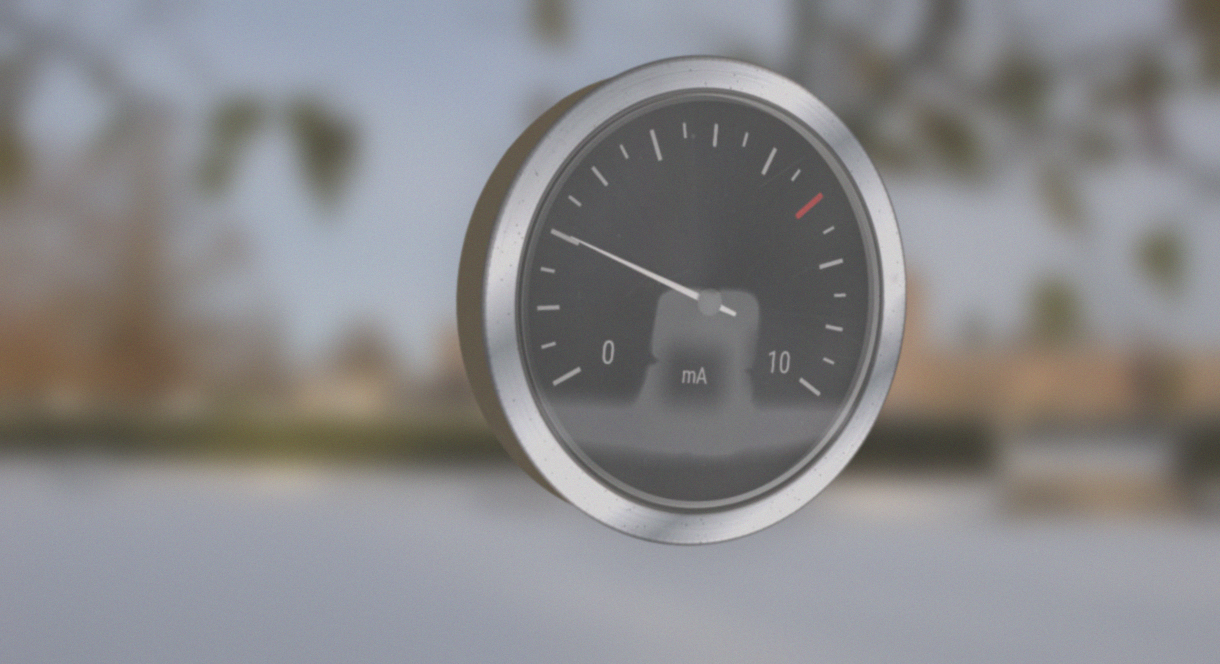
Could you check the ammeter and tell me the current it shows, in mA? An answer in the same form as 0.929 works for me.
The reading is 2
